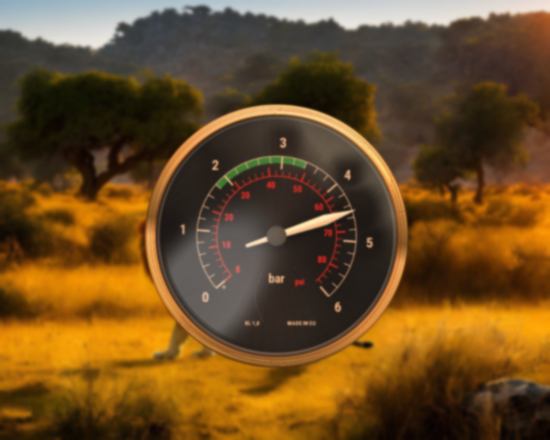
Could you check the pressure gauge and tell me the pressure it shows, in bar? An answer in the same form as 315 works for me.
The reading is 4.5
